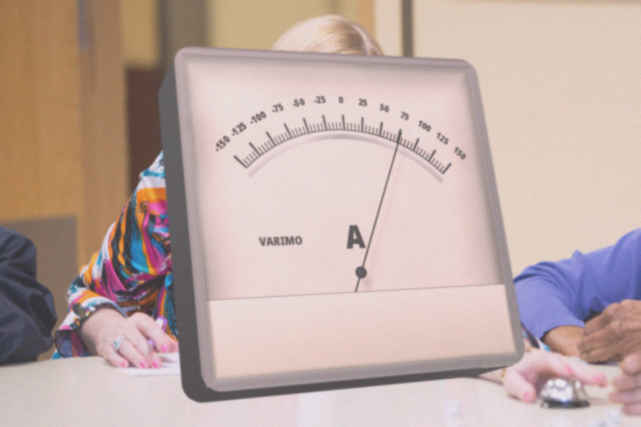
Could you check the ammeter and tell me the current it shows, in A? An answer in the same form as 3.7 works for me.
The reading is 75
